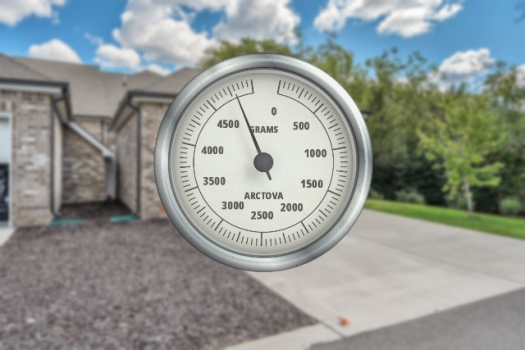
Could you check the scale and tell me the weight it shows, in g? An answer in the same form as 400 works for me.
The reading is 4800
